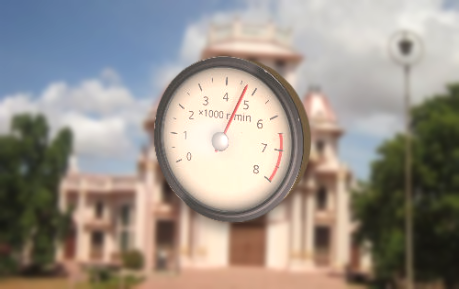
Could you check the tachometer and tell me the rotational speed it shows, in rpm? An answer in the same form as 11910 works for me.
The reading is 4750
